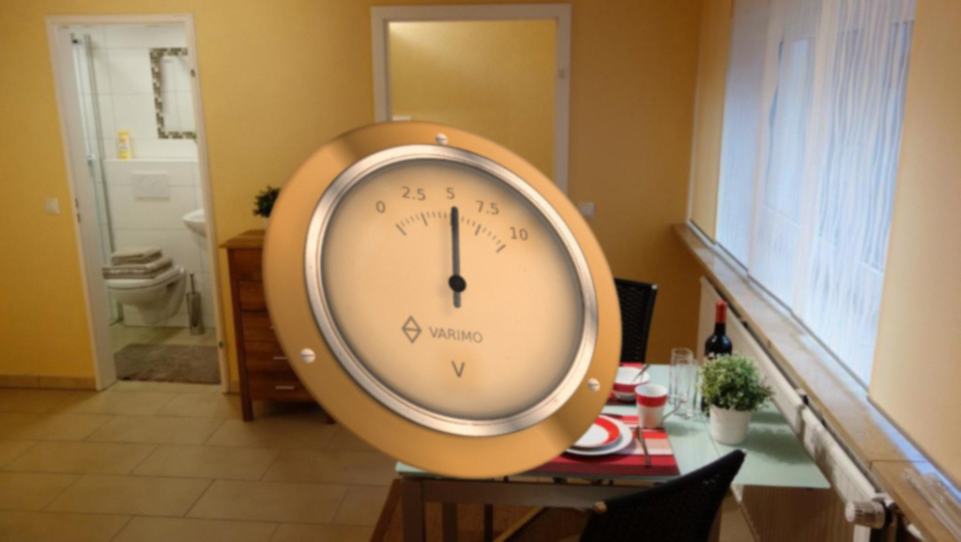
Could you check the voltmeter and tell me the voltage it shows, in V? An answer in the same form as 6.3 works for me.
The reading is 5
